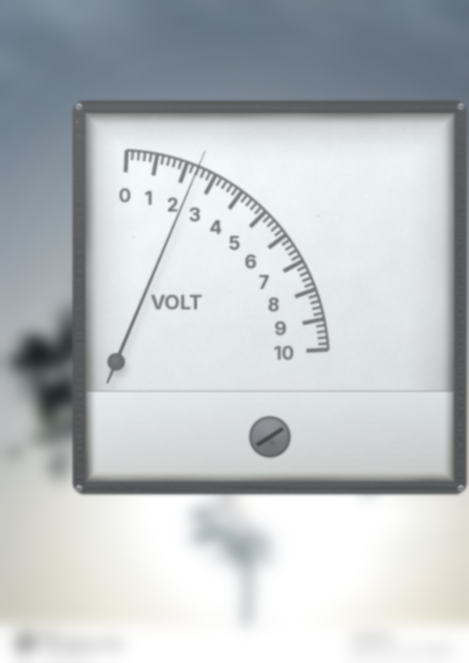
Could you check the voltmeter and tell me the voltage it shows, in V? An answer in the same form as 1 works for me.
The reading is 2.4
